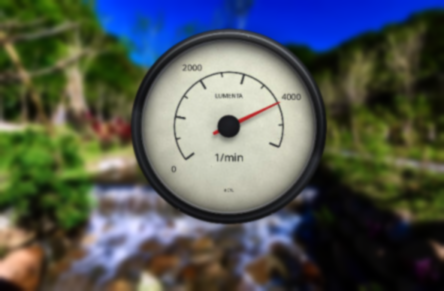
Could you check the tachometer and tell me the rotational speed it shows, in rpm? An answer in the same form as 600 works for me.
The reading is 4000
